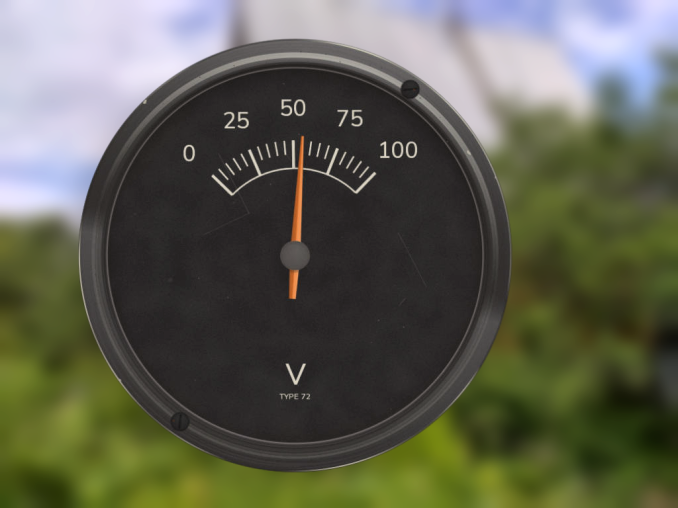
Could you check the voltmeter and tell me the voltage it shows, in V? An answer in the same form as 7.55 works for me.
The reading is 55
